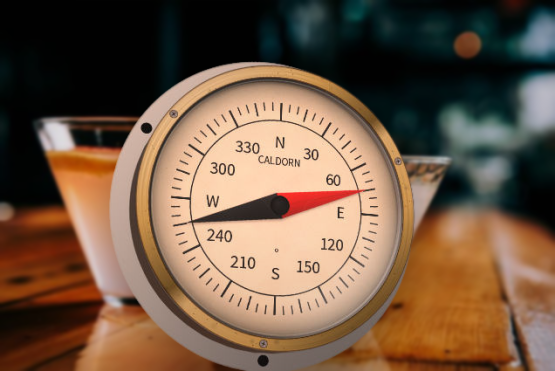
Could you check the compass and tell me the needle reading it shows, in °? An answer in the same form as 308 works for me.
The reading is 75
